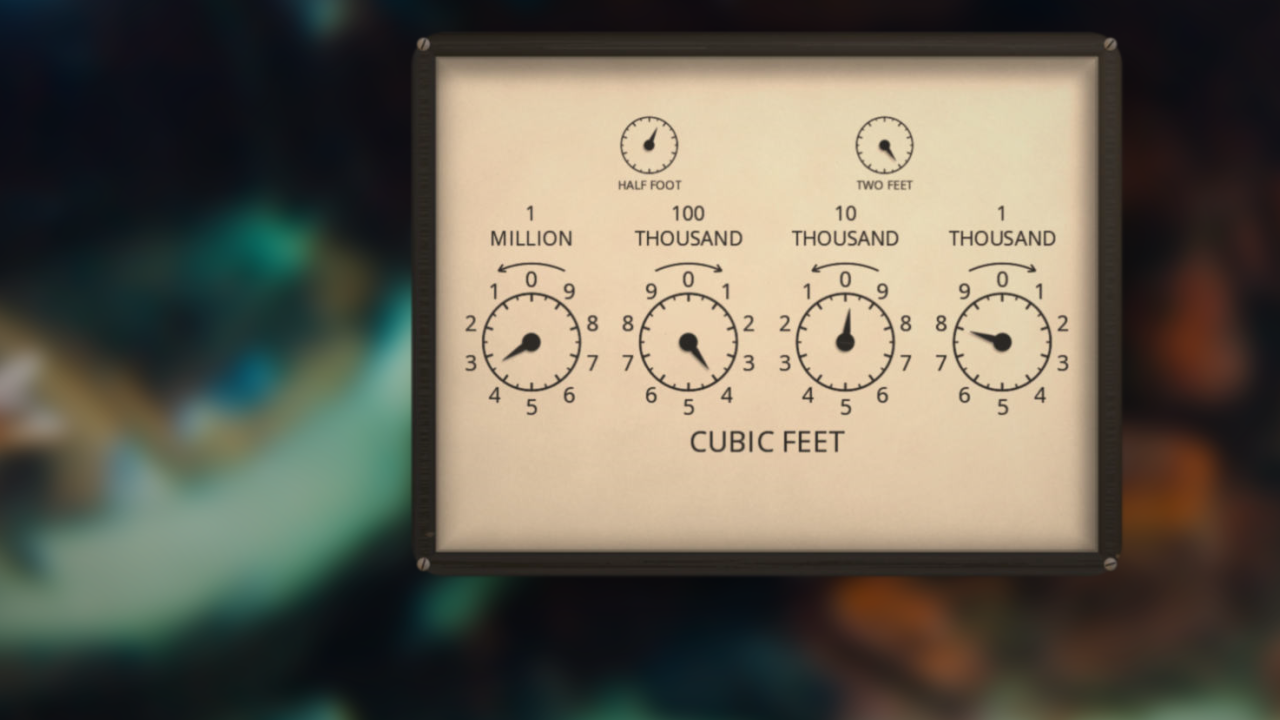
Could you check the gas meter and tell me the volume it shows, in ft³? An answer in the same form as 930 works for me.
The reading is 339800
